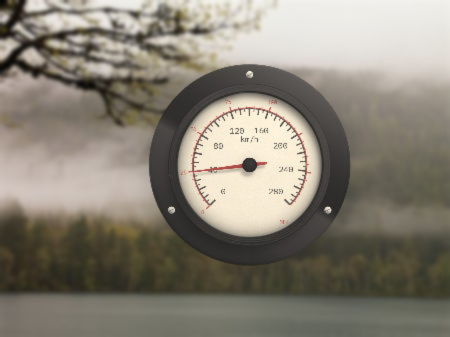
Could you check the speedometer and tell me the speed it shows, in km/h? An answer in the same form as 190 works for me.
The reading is 40
